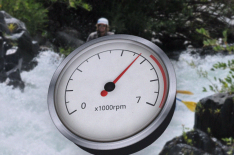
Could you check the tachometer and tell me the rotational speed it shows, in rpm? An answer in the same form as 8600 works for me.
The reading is 4750
